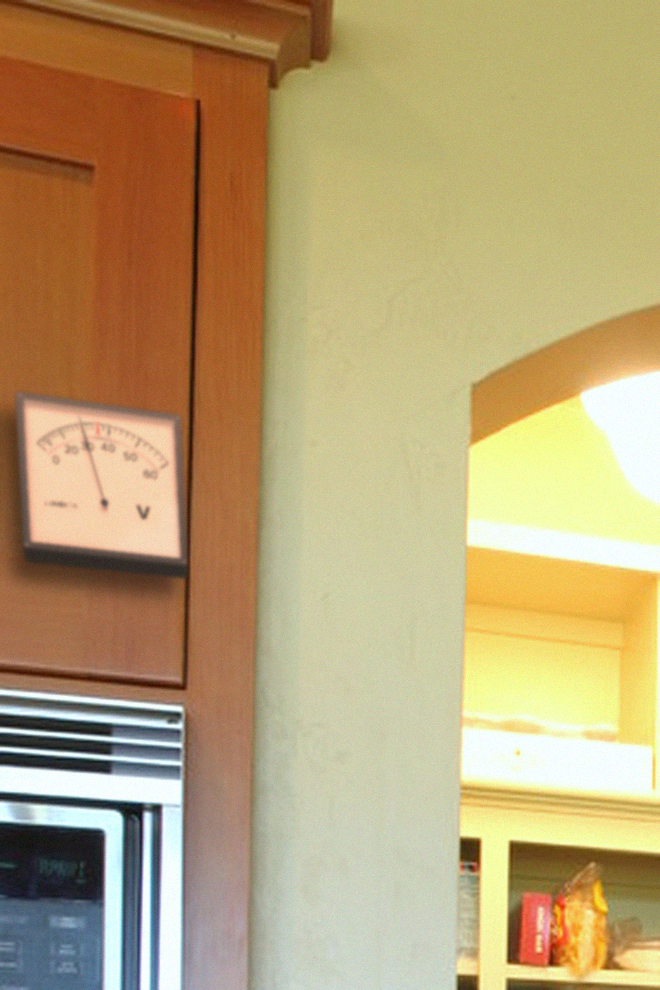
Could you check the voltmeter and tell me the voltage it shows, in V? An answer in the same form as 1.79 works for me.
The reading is 30
